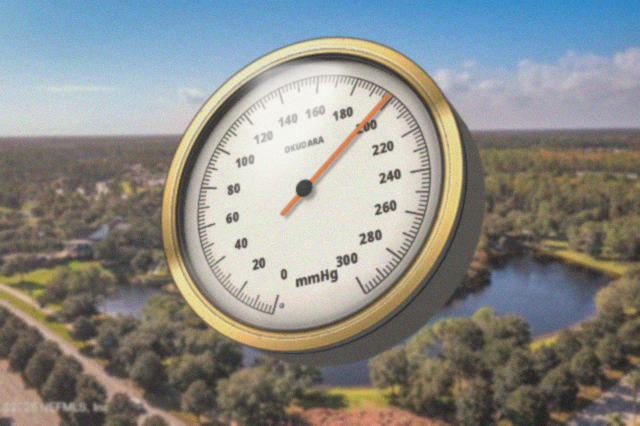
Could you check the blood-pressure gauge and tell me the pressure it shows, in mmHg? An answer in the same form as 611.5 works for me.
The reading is 200
